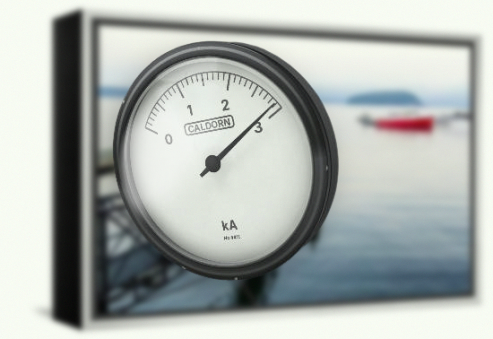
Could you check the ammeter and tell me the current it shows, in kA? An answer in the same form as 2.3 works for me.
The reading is 2.9
